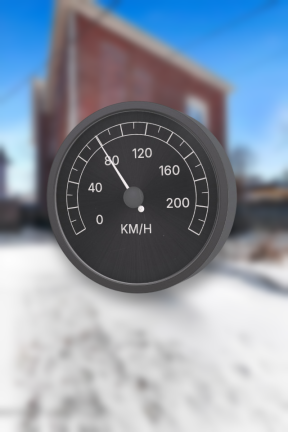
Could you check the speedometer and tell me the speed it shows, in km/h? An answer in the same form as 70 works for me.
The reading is 80
